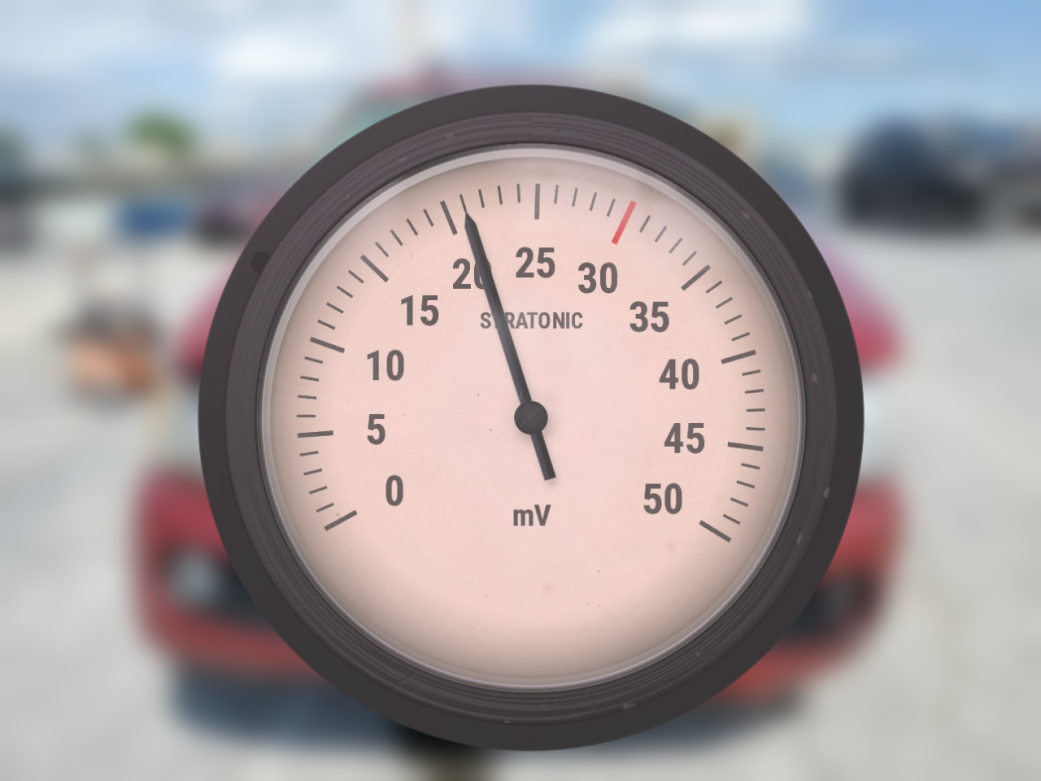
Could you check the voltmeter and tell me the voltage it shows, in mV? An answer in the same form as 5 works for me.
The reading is 21
